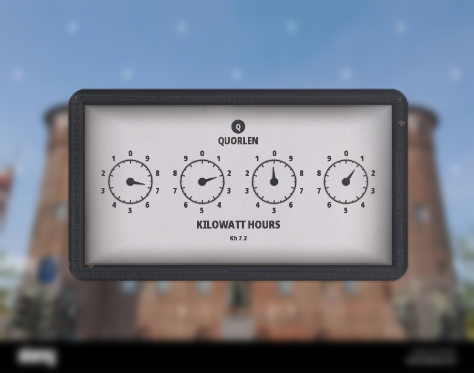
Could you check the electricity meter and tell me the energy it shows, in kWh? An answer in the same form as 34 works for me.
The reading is 7201
